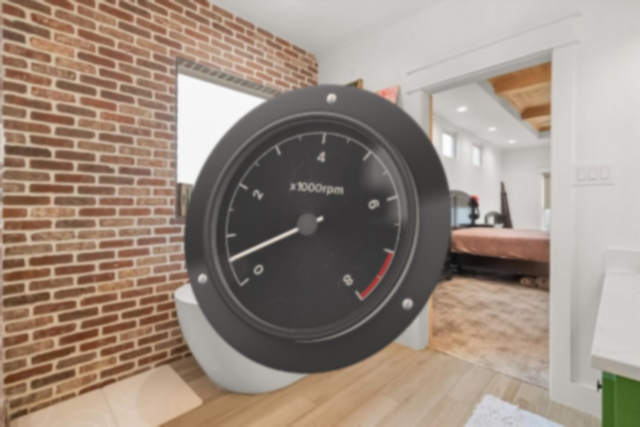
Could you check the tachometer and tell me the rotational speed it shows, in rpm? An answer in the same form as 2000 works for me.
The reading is 500
